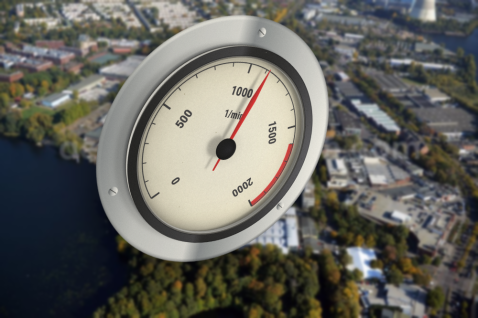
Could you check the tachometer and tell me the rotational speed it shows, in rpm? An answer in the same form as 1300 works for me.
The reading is 1100
